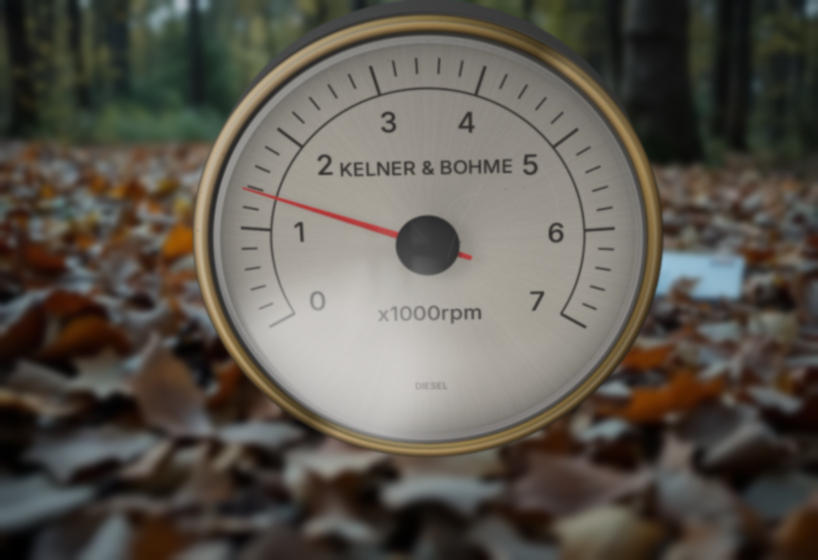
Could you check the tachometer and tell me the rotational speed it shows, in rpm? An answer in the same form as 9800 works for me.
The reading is 1400
